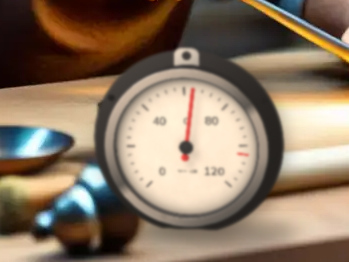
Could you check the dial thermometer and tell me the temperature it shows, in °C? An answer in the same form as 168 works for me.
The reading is 64
